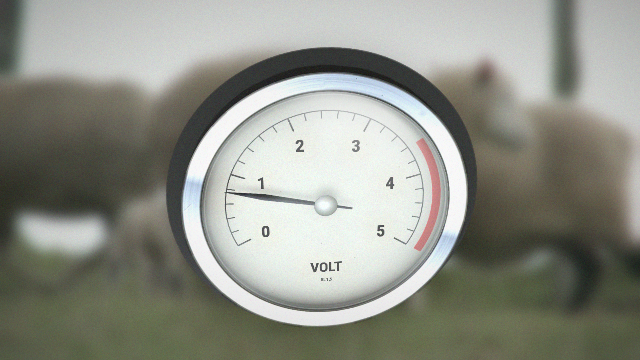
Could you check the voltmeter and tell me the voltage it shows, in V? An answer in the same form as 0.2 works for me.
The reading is 0.8
